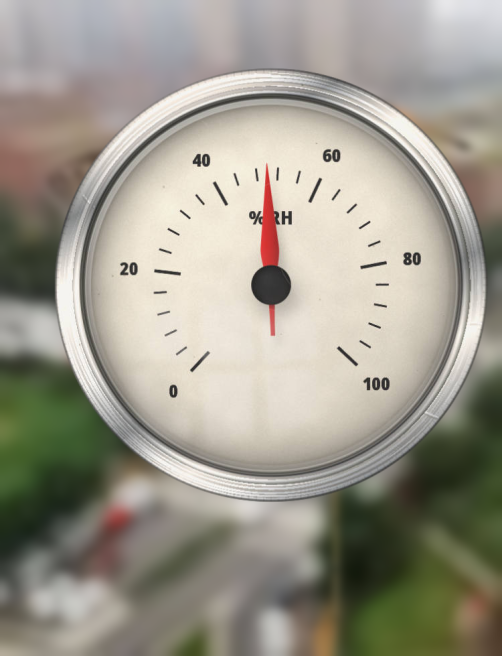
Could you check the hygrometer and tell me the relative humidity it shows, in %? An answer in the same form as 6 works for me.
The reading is 50
